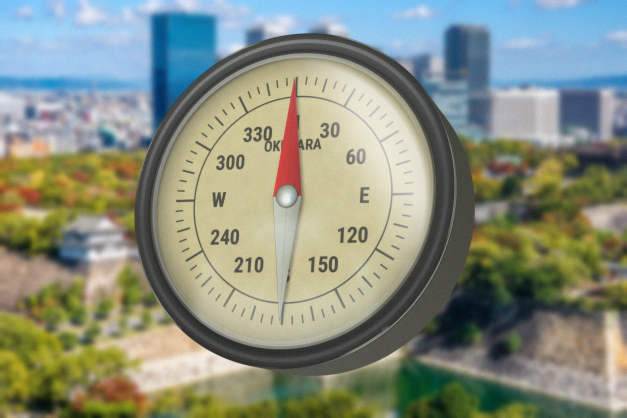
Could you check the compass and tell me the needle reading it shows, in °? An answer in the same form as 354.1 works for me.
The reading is 0
